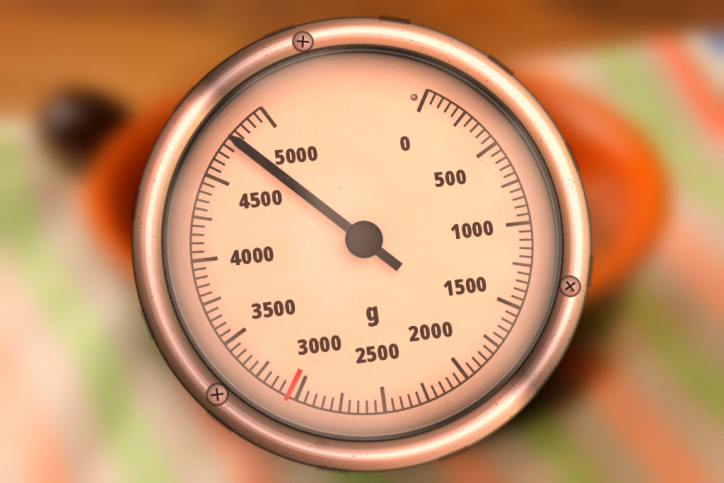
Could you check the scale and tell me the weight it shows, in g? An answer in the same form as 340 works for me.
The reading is 4750
